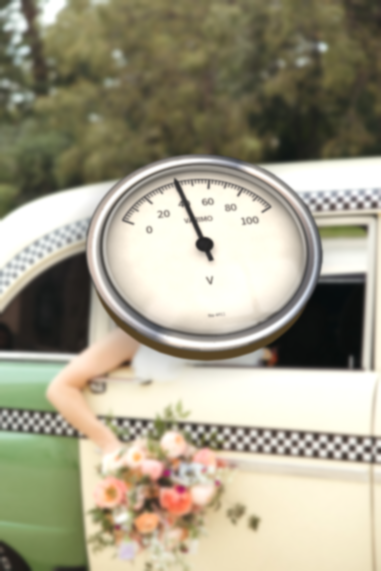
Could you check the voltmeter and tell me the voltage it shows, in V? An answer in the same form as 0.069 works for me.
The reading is 40
